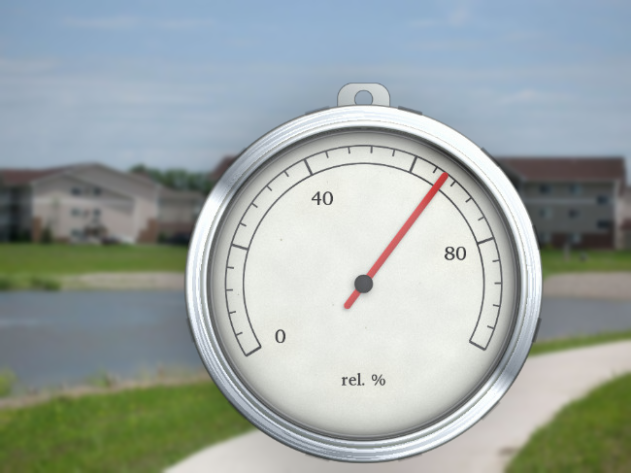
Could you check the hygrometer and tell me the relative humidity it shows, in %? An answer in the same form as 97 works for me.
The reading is 66
